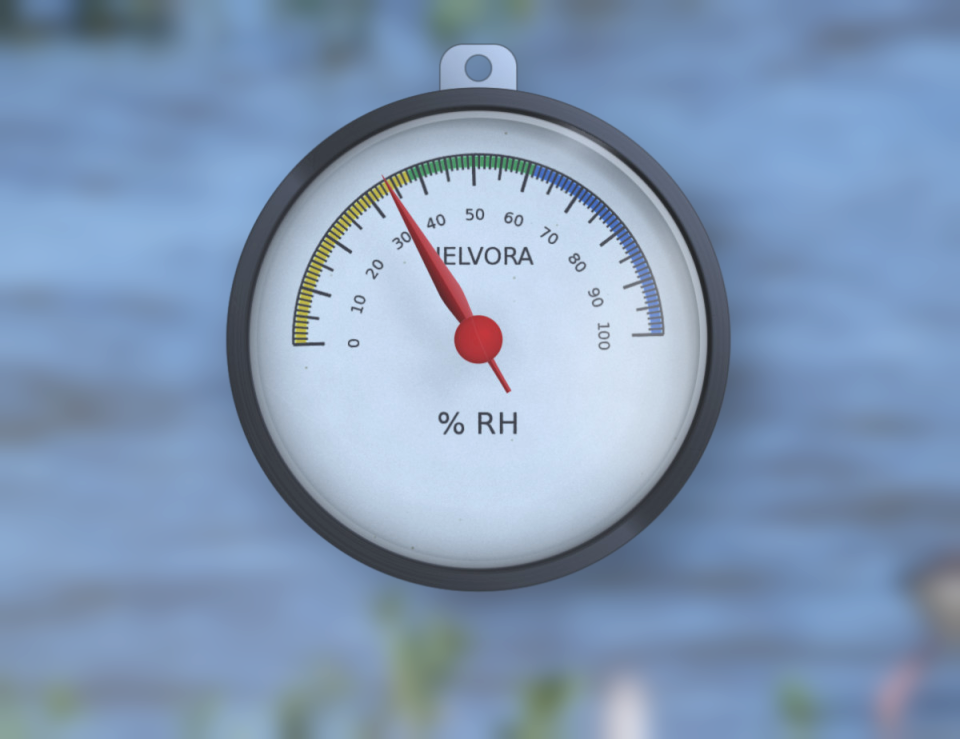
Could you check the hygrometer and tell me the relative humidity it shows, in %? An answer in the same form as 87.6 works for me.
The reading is 34
